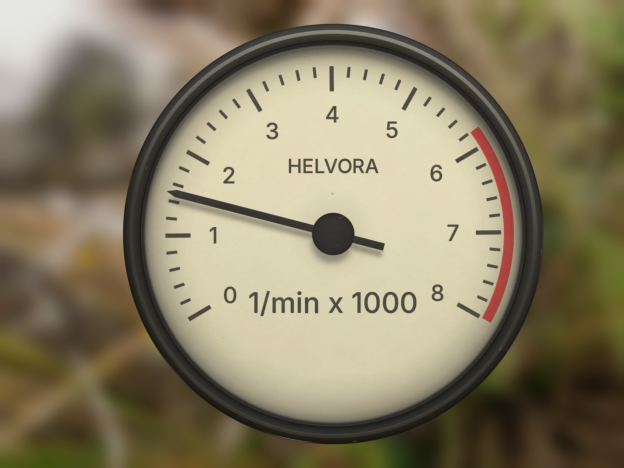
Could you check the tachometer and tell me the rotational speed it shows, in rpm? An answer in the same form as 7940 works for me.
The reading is 1500
